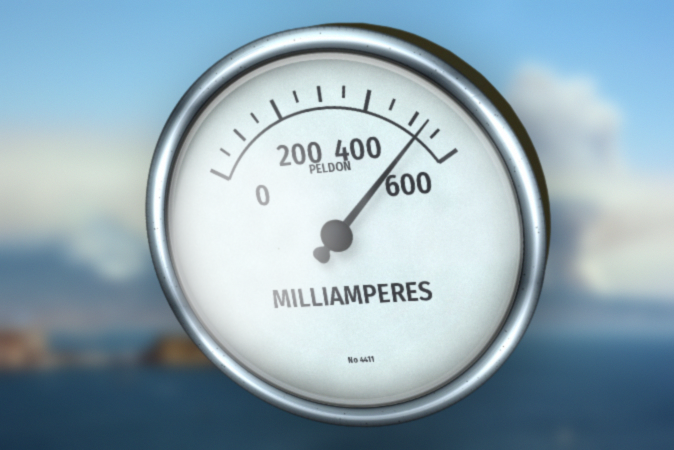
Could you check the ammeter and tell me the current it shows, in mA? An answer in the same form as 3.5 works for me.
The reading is 525
